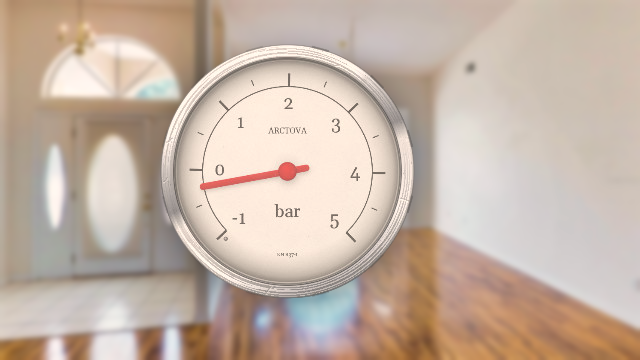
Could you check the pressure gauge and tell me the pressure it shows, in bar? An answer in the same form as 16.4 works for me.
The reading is -0.25
